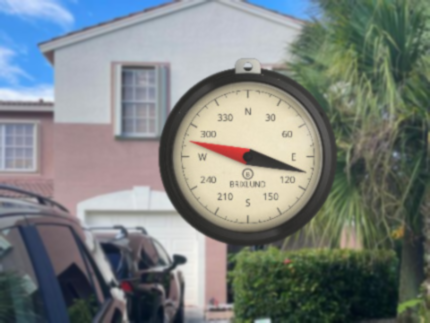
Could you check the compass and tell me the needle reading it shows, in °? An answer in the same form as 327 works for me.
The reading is 285
